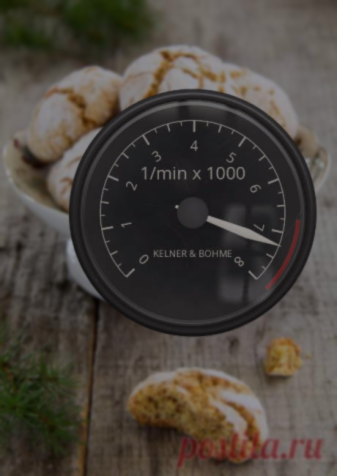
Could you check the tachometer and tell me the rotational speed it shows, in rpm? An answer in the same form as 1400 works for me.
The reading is 7250
